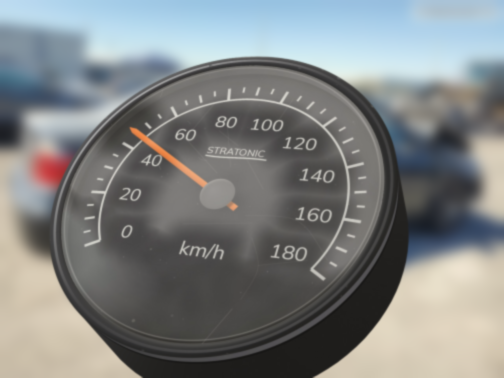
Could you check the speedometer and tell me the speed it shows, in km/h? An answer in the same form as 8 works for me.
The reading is 45
